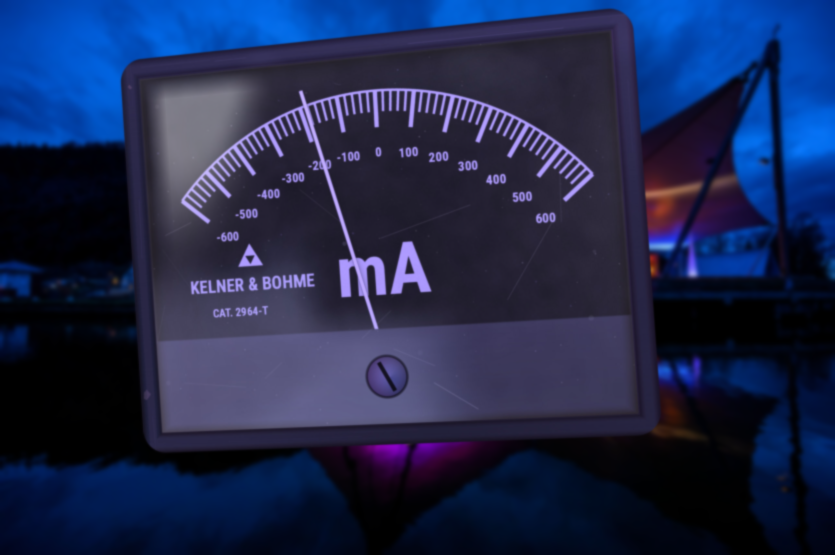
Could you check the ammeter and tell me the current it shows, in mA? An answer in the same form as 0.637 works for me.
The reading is -180
